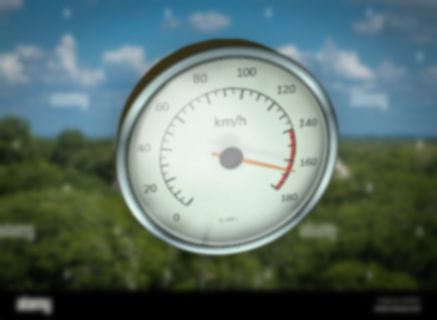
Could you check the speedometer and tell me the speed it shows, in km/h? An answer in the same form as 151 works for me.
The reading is 165
